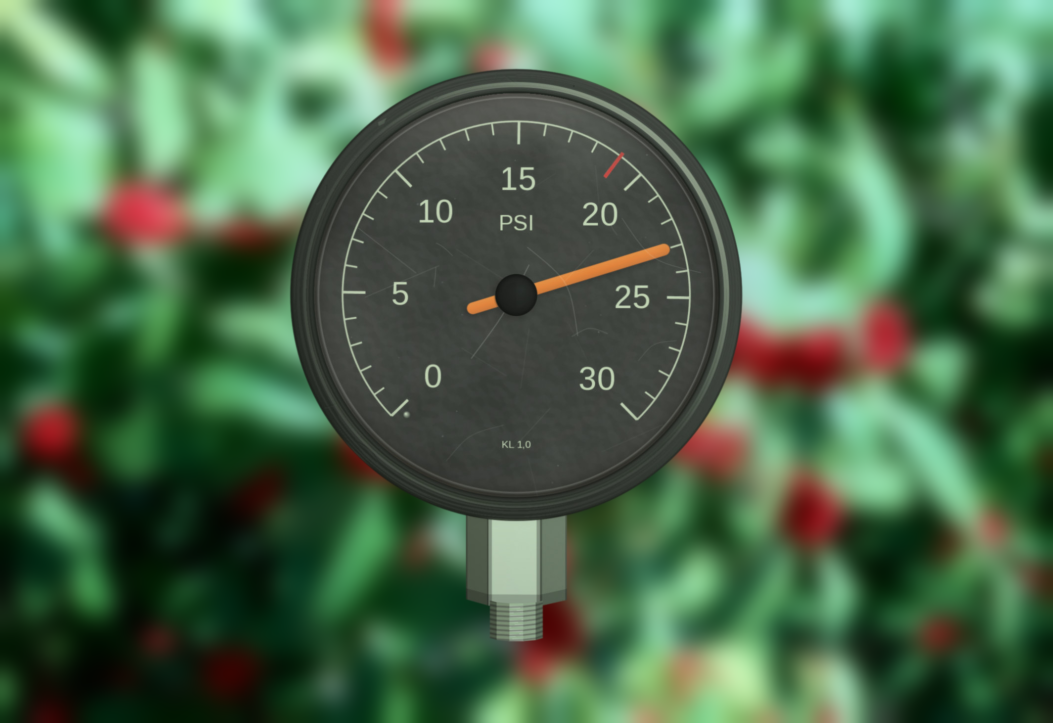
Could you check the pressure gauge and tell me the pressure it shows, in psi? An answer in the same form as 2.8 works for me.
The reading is 23
